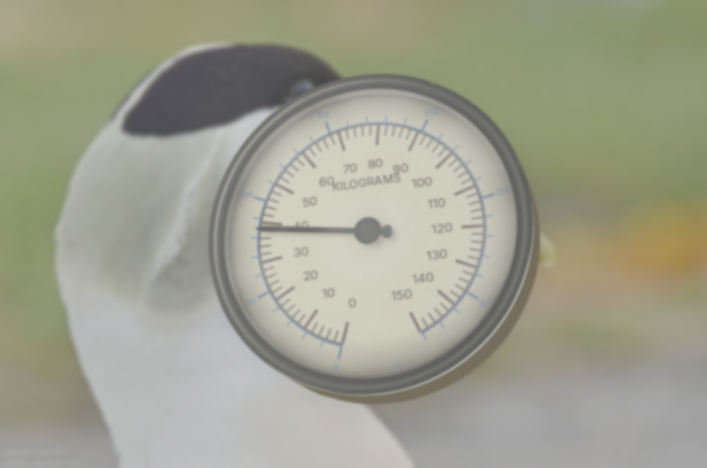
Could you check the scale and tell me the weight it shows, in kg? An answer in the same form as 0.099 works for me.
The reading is 38
